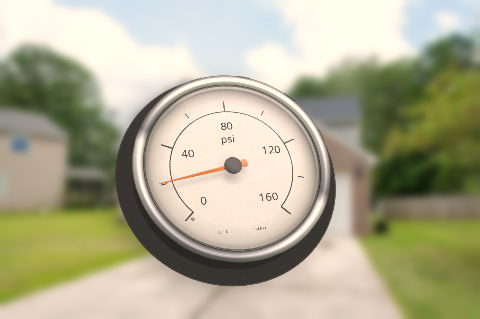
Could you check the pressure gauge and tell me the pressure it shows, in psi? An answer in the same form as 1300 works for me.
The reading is 20
